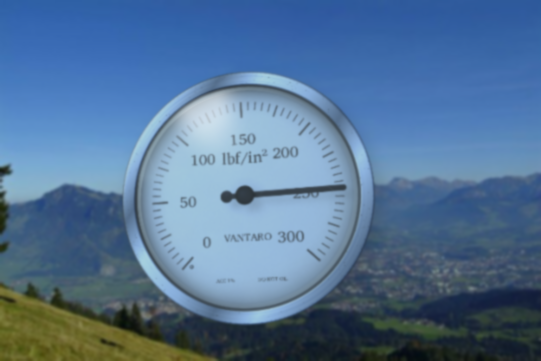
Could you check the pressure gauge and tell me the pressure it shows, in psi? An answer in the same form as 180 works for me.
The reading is 250
